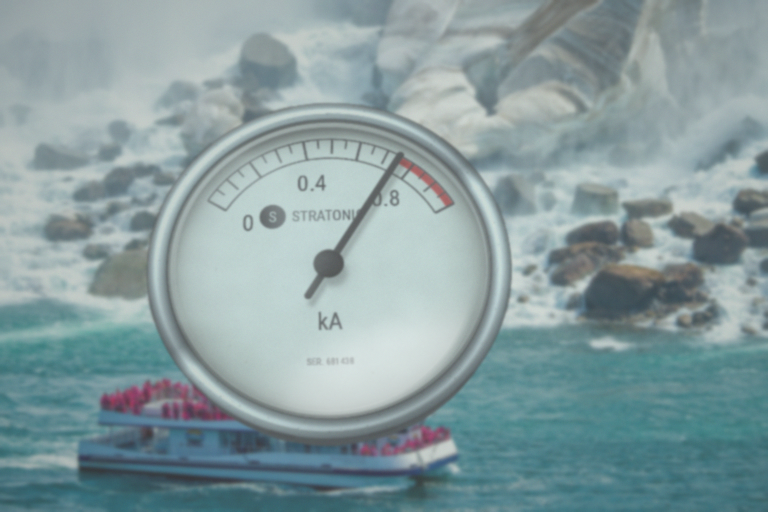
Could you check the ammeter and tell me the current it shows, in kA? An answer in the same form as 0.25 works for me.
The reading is 0.75
